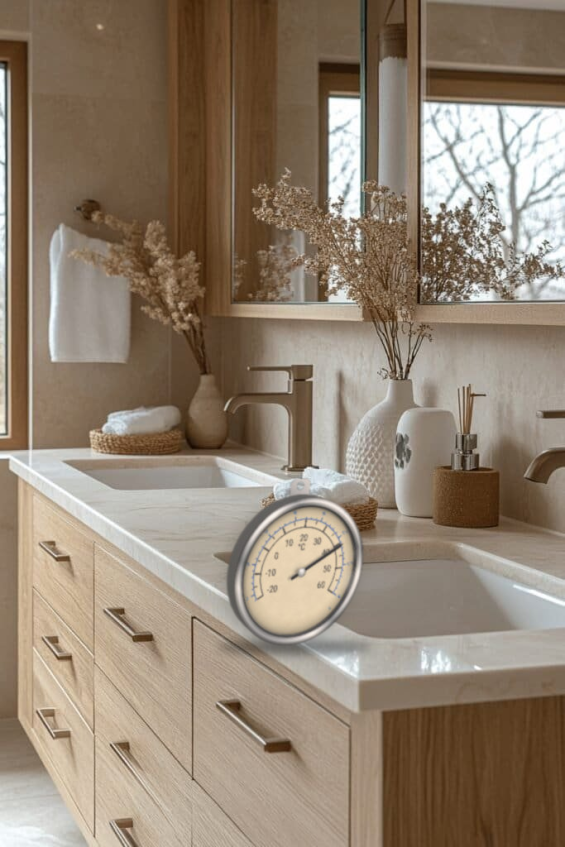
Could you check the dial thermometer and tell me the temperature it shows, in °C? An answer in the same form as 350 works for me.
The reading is 40
